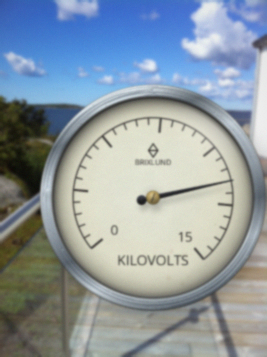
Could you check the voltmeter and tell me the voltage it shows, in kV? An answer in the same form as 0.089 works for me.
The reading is 11.5
